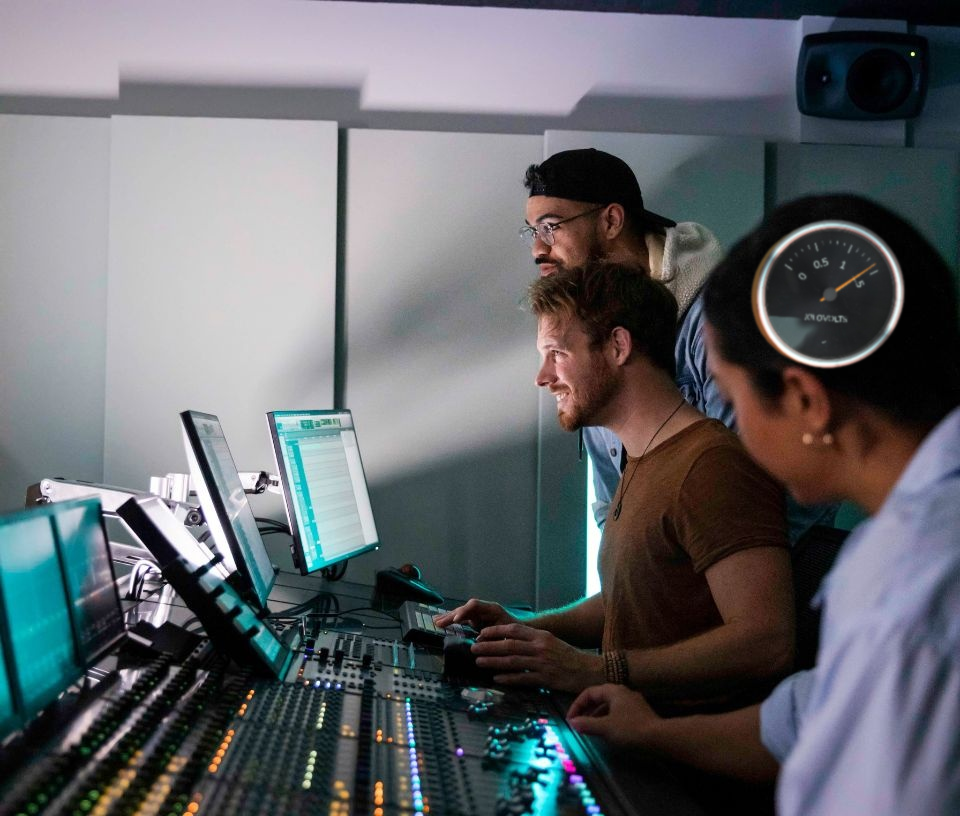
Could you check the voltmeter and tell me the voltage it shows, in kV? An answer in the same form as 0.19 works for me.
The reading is 1.4
